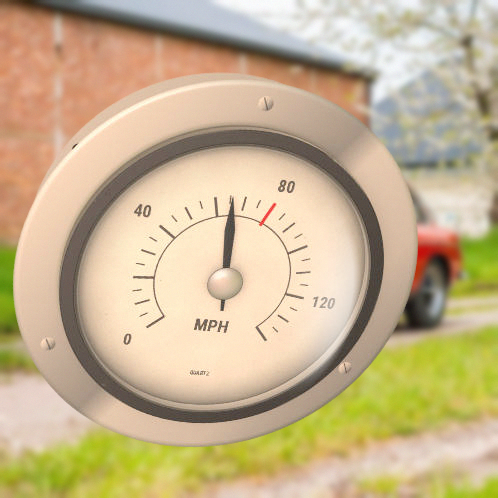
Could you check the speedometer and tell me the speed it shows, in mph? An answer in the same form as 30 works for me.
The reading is 65
